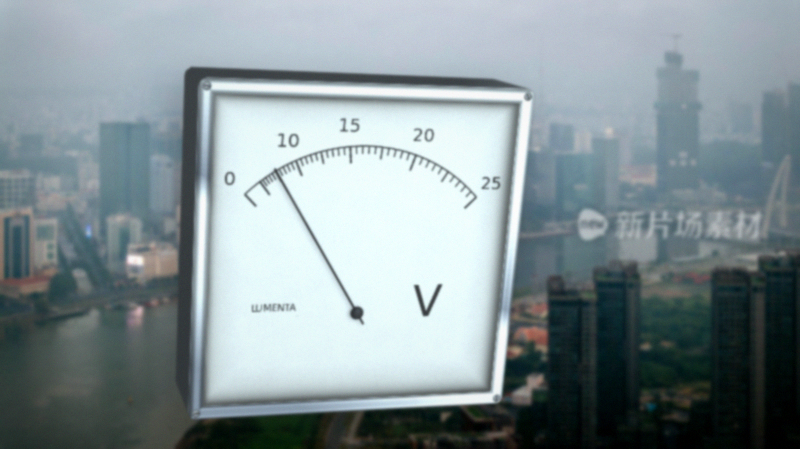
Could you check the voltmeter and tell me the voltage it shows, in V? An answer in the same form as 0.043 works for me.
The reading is 7.5
